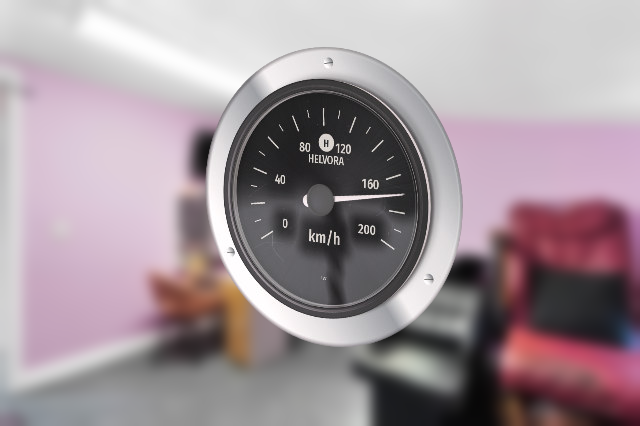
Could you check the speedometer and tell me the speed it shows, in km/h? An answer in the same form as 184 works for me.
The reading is 170
